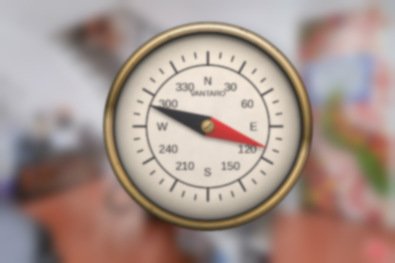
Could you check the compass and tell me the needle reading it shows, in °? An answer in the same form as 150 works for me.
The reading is 110
